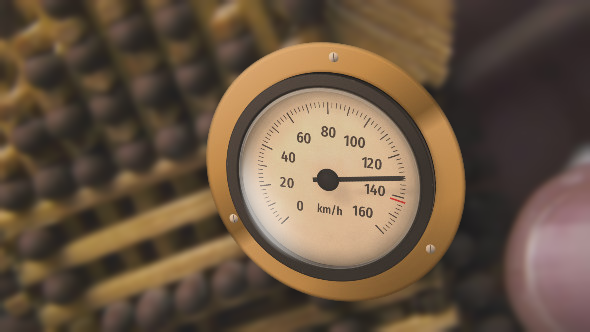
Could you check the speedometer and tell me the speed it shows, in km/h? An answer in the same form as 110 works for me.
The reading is 130
